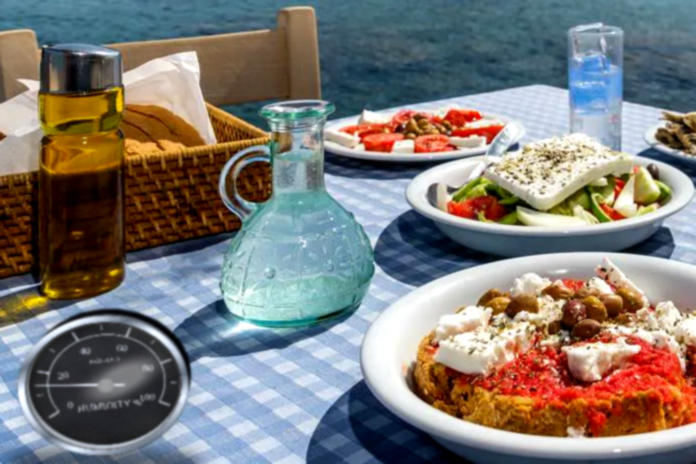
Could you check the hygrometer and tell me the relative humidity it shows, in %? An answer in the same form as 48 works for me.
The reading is 15
